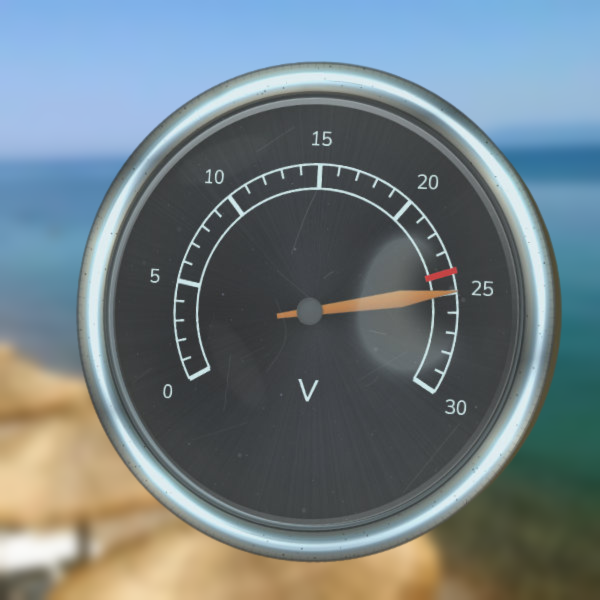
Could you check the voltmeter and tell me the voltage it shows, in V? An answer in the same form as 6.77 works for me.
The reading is 25
